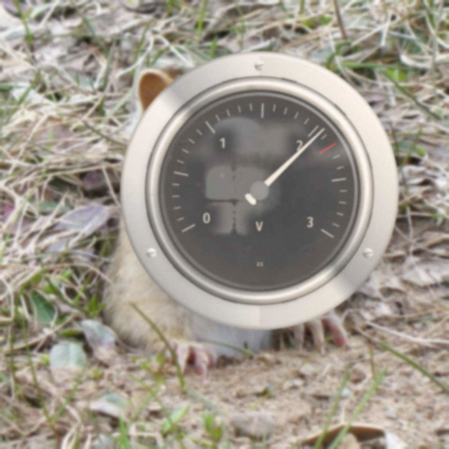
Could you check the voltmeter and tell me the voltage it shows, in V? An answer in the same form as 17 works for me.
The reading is 2.05
